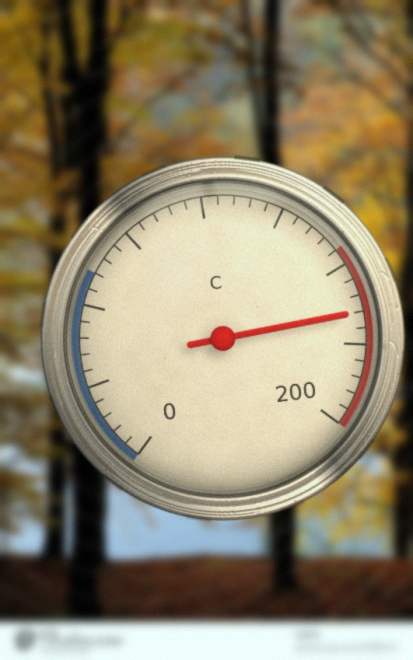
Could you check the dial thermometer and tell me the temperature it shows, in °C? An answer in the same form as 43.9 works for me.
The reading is 165
